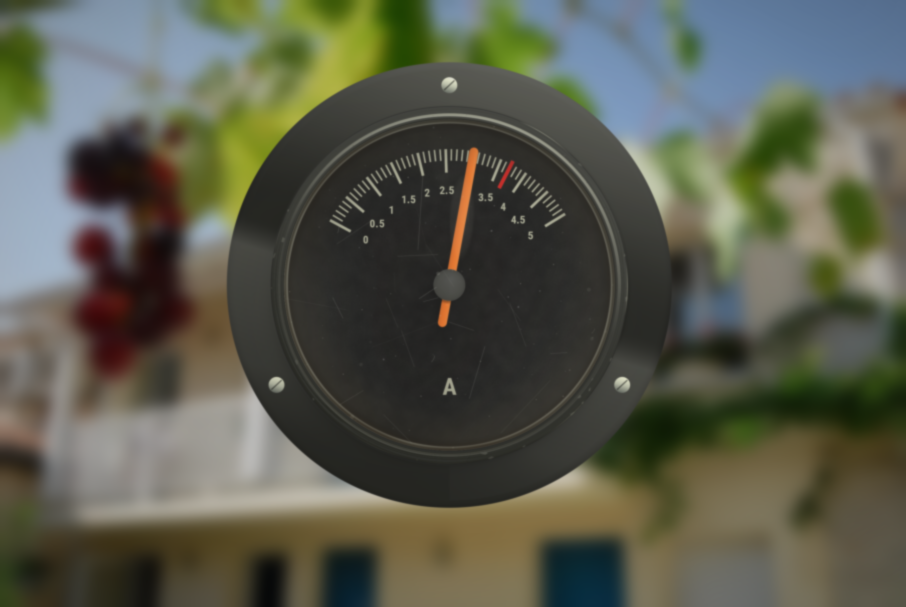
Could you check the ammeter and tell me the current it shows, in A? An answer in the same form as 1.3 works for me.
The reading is 3
